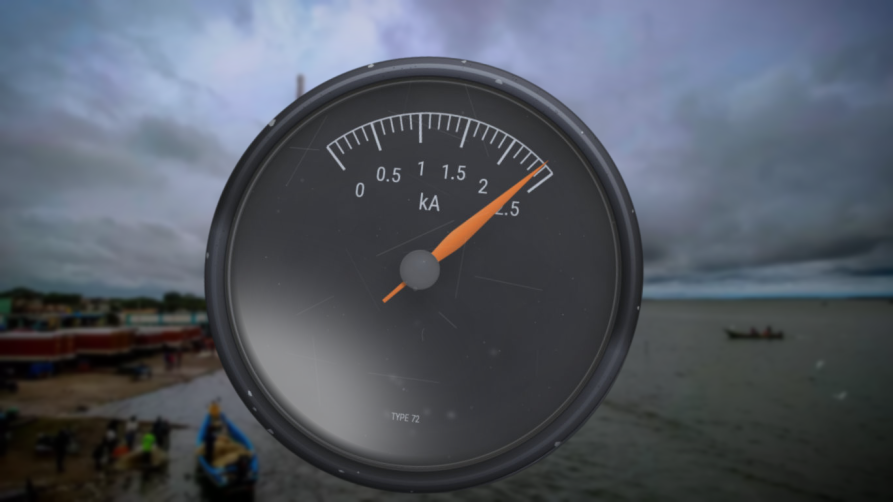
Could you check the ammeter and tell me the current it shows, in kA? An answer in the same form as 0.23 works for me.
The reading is 2.4
